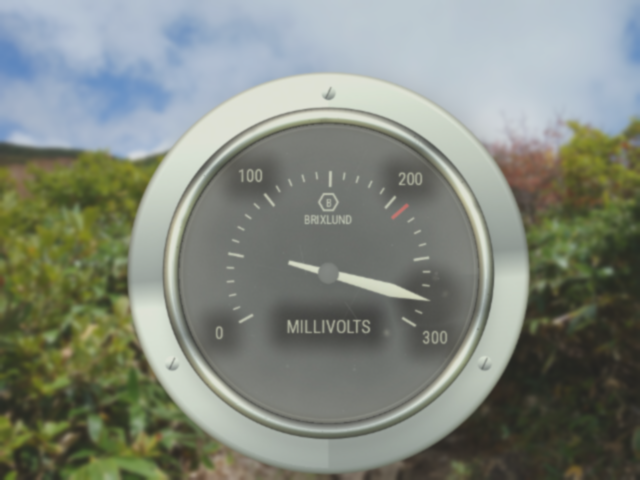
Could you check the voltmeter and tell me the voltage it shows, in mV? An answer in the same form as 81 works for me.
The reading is 280
